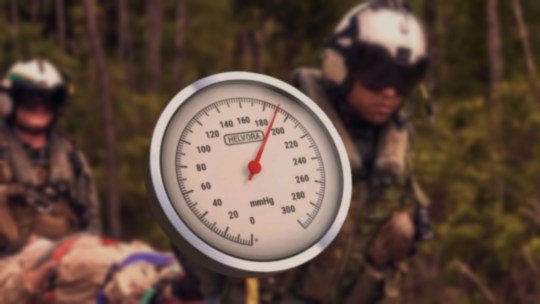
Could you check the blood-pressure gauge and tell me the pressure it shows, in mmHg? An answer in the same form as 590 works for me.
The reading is 190
